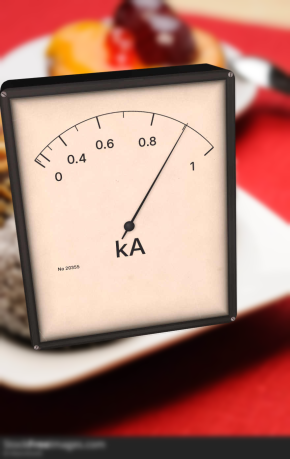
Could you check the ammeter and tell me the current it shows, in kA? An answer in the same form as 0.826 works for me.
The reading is 0.9
